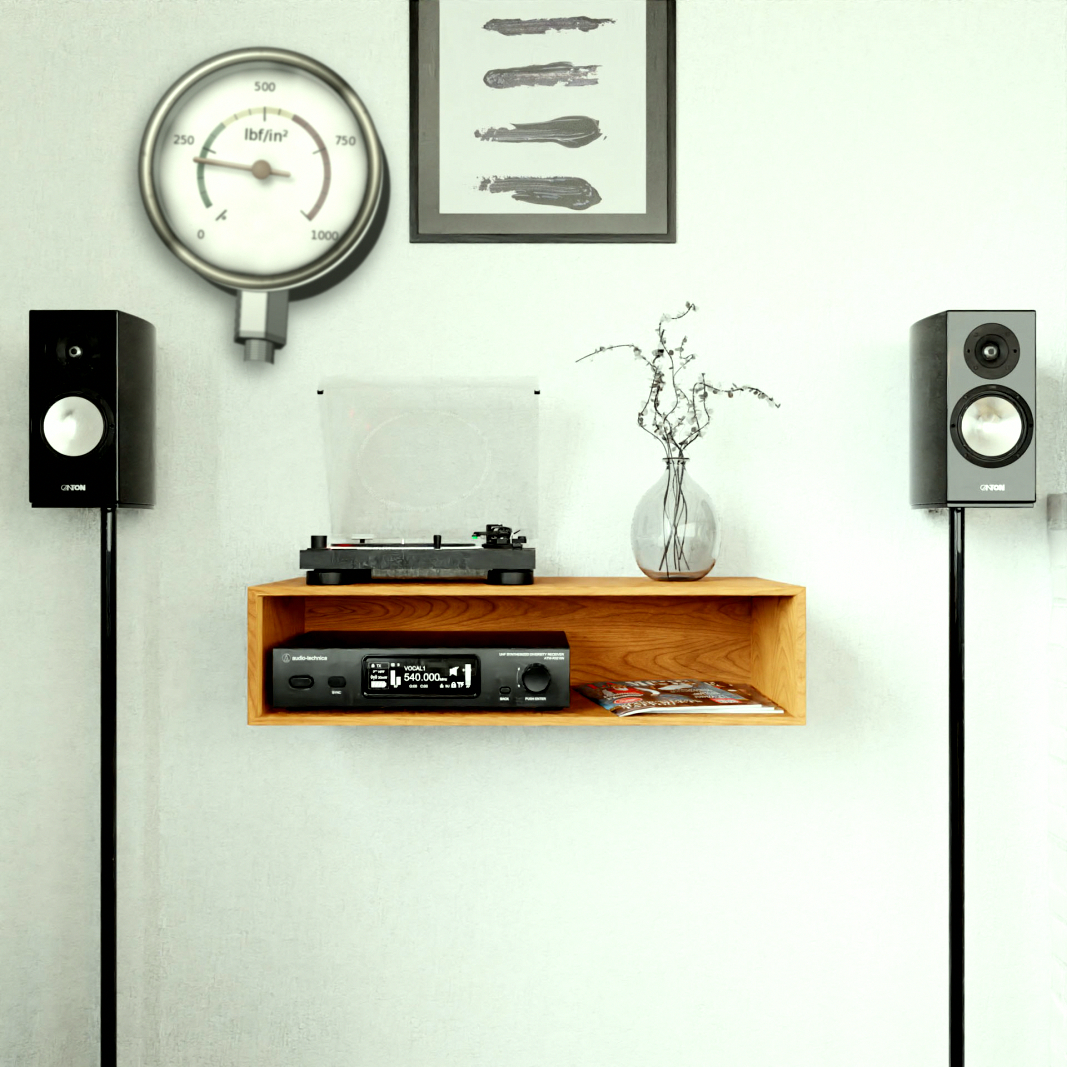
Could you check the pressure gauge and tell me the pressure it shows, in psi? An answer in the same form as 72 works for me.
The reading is 200
